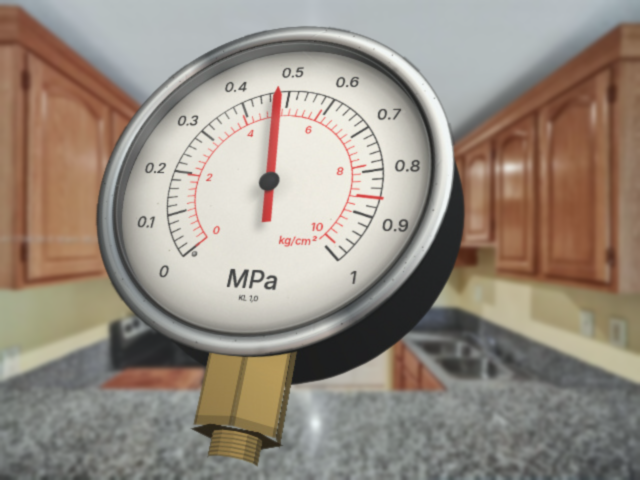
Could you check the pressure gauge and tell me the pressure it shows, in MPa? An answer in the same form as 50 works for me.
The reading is 0.48
